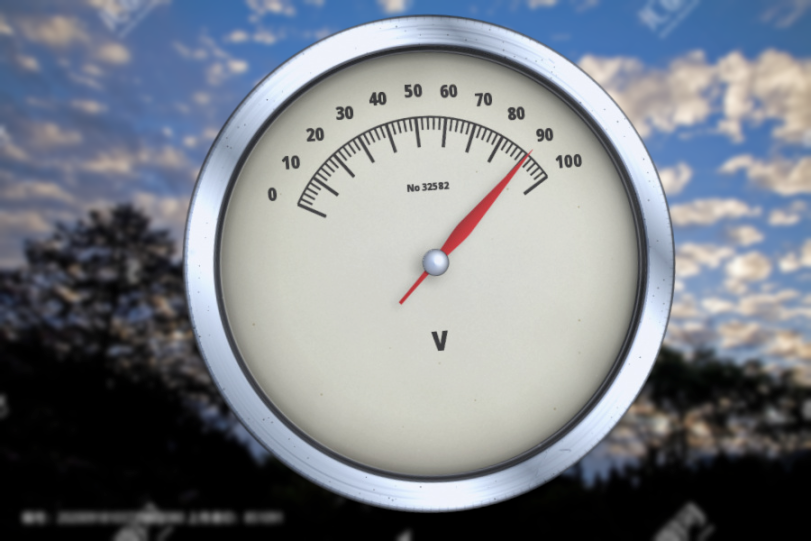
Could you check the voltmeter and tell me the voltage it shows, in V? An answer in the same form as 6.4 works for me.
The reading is 90
